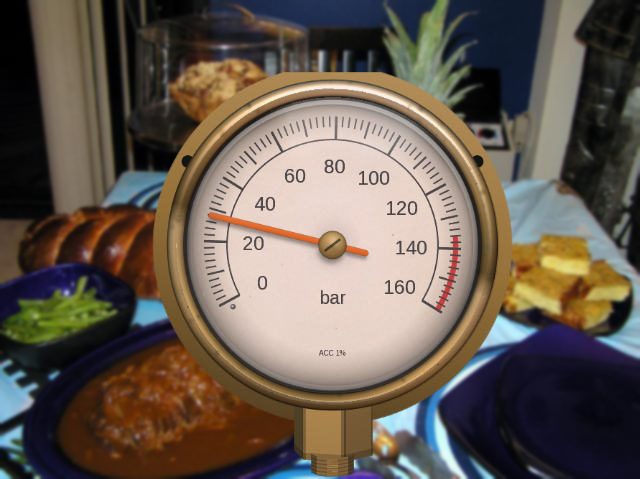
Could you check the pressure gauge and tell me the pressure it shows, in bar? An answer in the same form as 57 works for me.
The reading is 28
